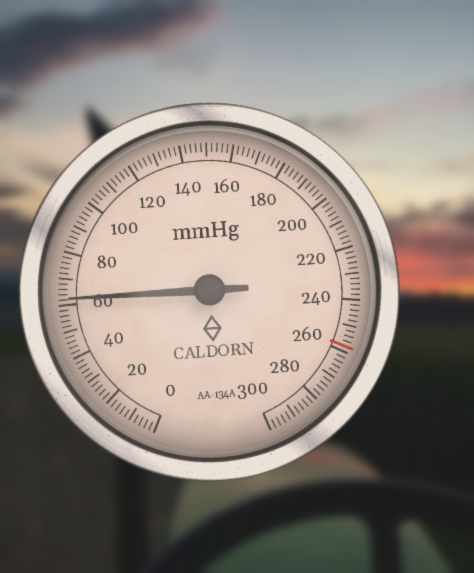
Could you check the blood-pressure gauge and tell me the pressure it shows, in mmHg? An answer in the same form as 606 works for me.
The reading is 62
